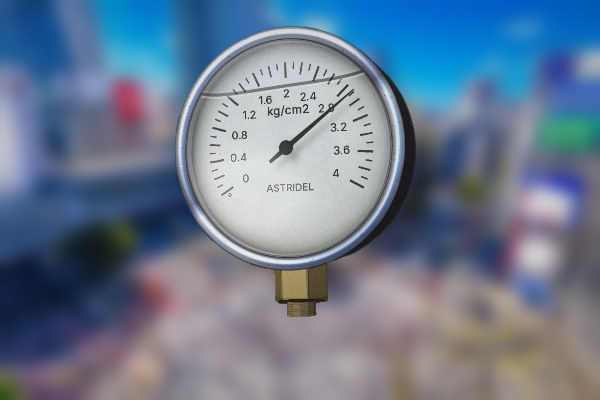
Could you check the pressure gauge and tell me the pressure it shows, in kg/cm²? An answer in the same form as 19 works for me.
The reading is 2.9
